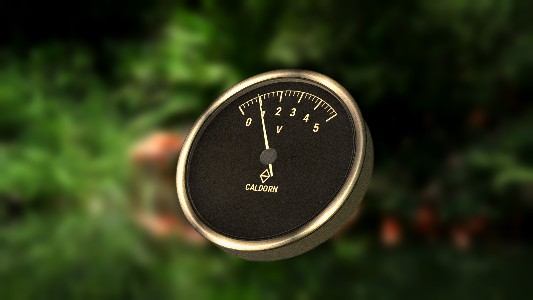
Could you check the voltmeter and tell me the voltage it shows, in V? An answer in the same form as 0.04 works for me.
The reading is 1
